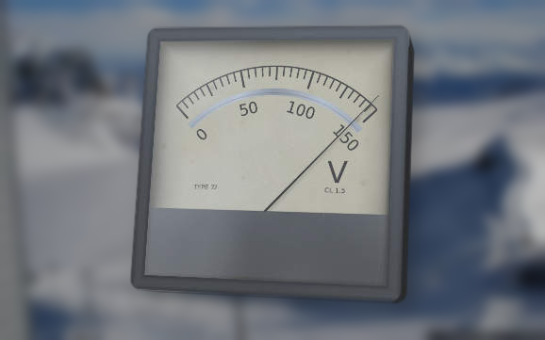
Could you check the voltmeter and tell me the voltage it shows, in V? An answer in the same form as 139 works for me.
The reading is 145
